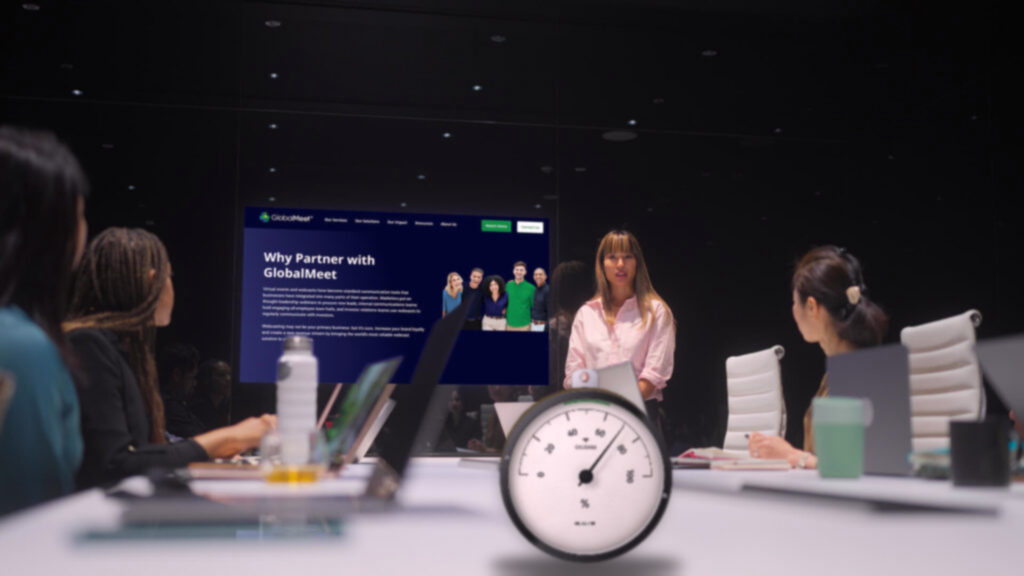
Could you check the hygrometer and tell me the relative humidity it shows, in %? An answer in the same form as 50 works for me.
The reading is 70
